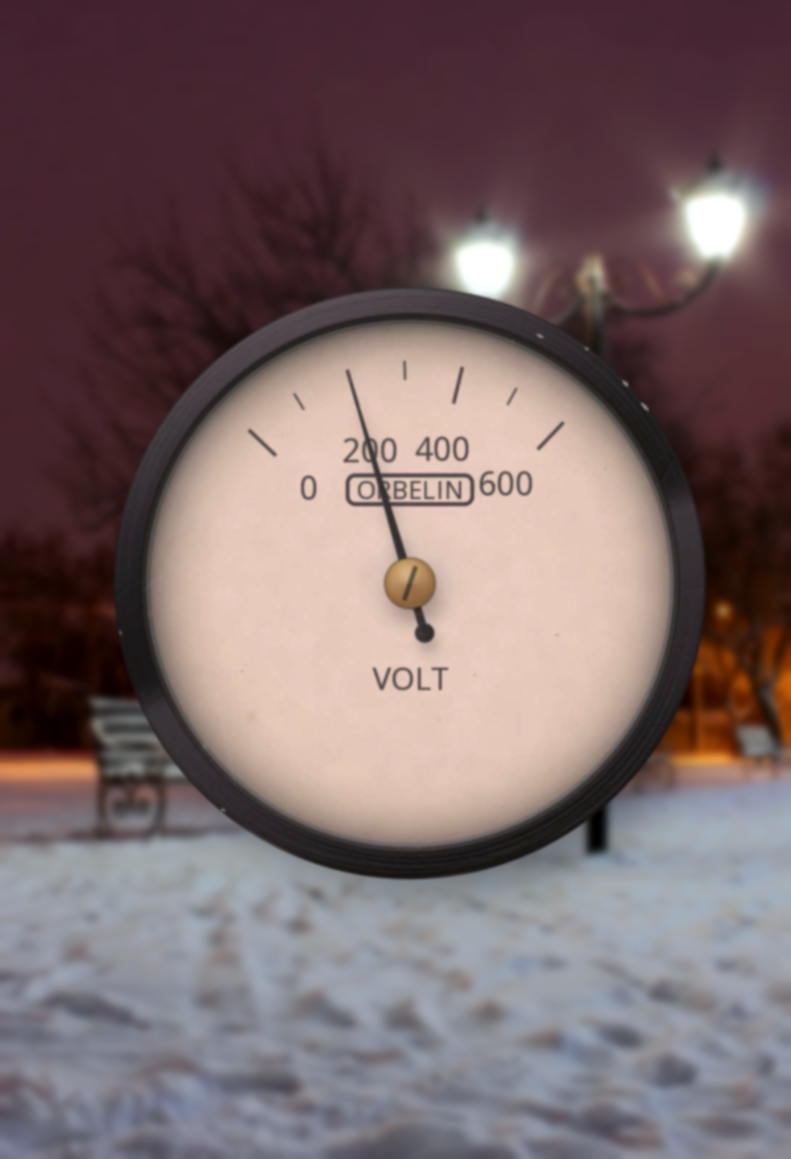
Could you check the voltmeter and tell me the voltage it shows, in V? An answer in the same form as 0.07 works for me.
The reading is 200
